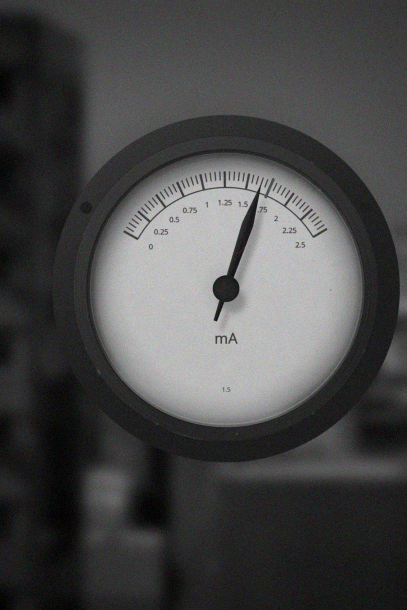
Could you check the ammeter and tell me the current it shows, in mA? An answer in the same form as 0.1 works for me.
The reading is 1.65
